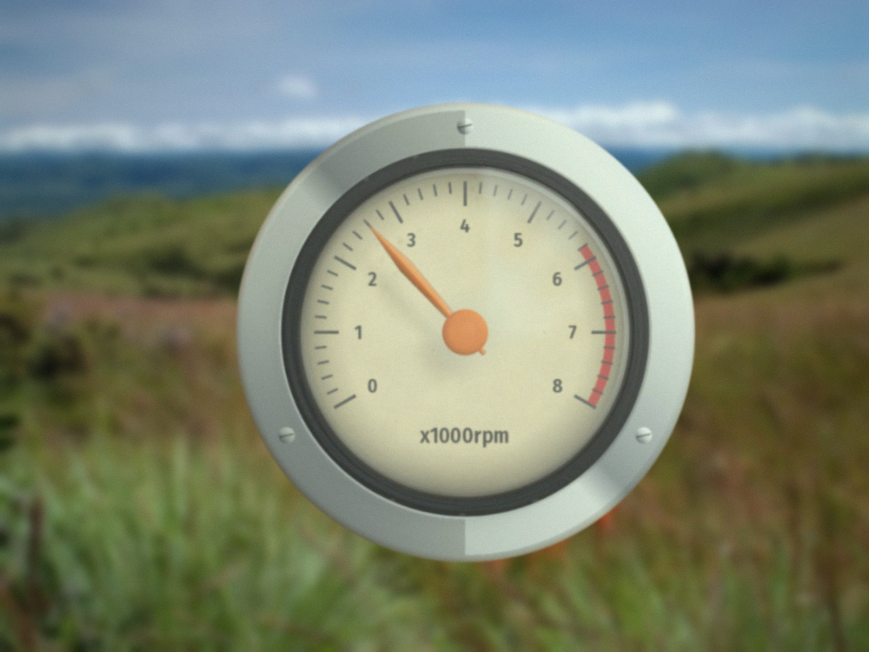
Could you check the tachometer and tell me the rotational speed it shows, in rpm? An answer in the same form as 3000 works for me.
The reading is 2600
